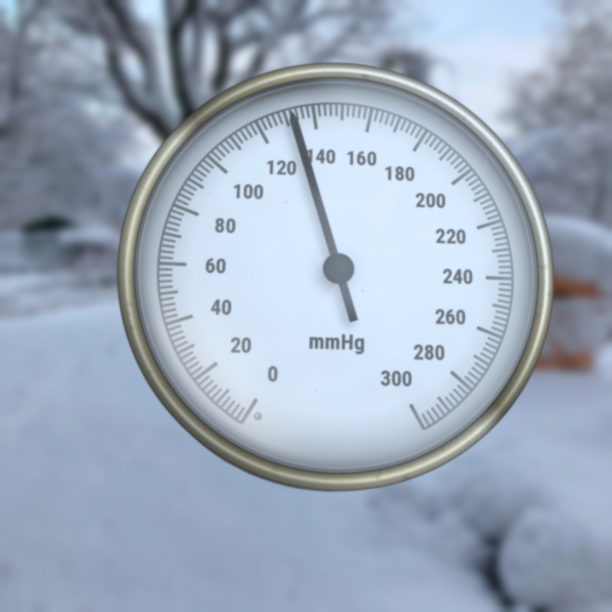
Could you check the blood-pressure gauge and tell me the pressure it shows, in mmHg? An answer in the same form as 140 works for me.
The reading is 132
